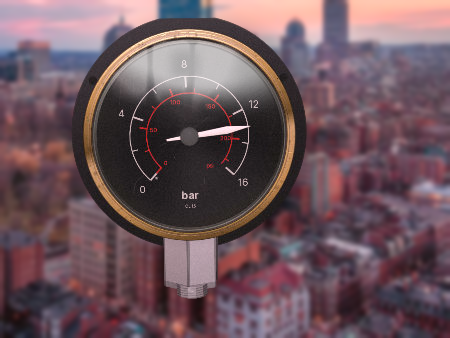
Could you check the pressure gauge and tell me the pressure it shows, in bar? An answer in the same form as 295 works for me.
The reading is 13
